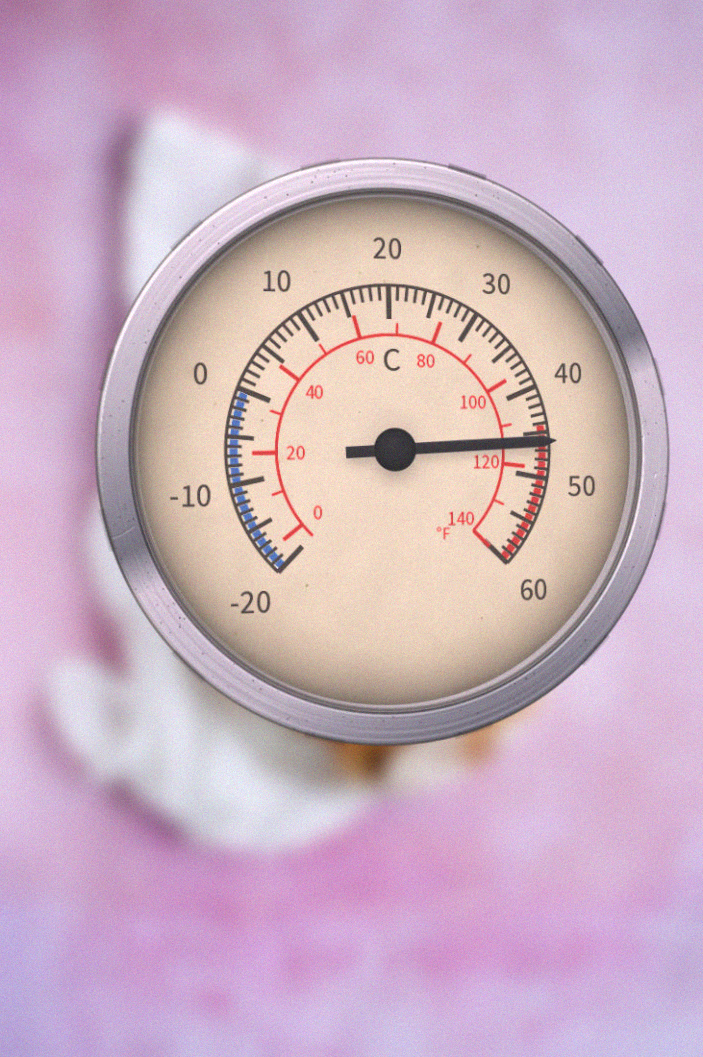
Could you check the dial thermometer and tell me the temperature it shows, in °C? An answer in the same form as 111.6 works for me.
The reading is 46
